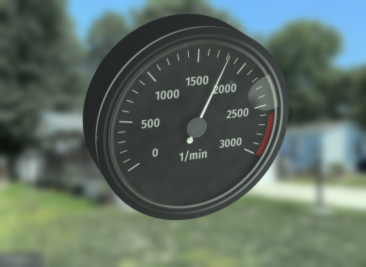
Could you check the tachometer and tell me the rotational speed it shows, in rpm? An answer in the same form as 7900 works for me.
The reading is 1800
